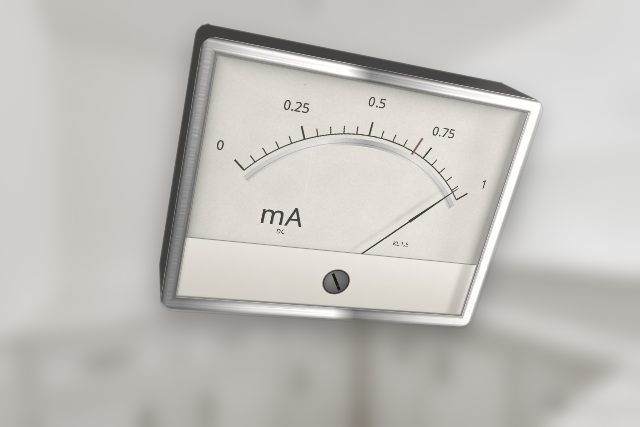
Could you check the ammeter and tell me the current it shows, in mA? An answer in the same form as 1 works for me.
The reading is 0.95
